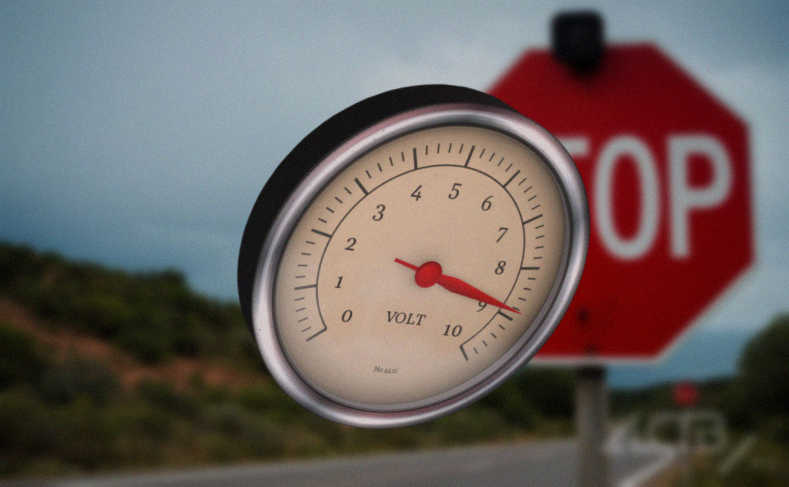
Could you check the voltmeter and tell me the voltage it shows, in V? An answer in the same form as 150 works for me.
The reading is 8.8
